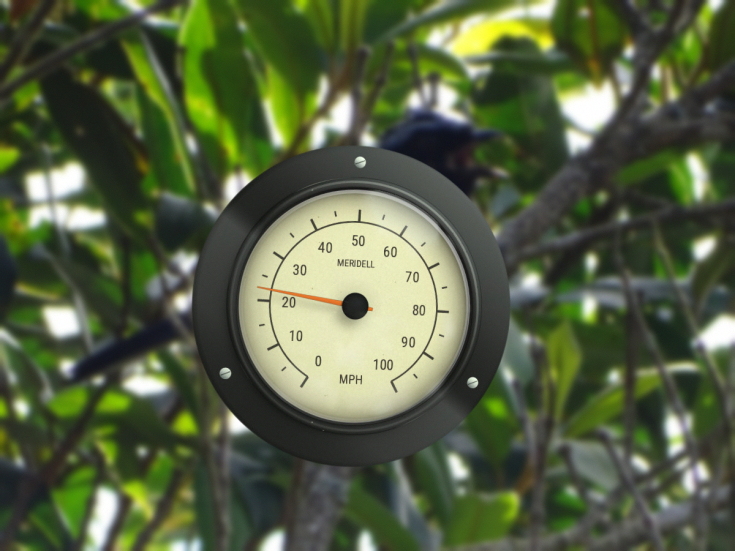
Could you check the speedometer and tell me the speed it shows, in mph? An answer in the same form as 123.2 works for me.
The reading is 22.5
